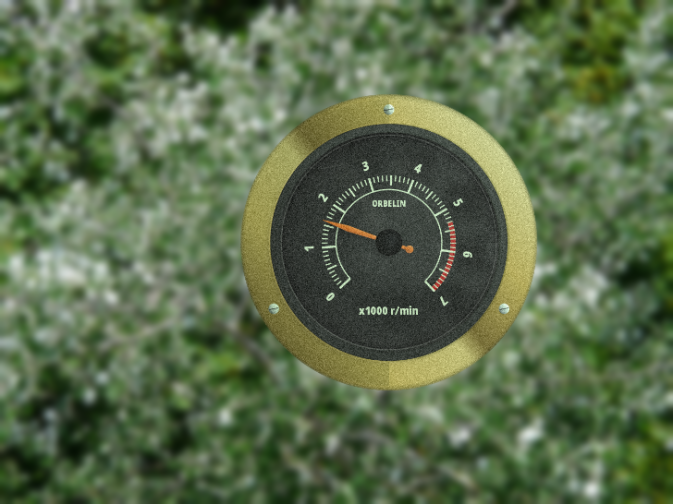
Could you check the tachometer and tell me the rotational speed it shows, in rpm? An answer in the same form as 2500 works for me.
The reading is 1600
